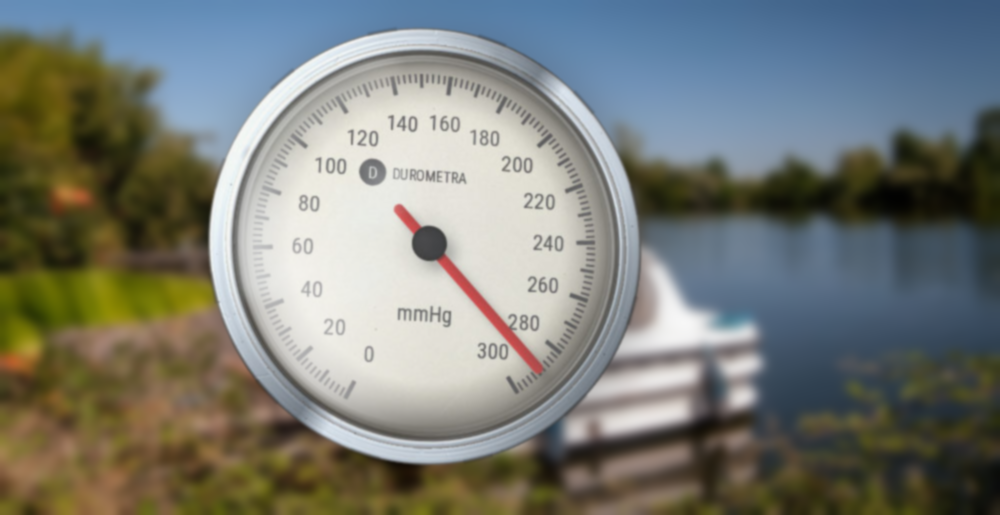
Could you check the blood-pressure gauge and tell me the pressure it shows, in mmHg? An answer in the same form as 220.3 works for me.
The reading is 290
